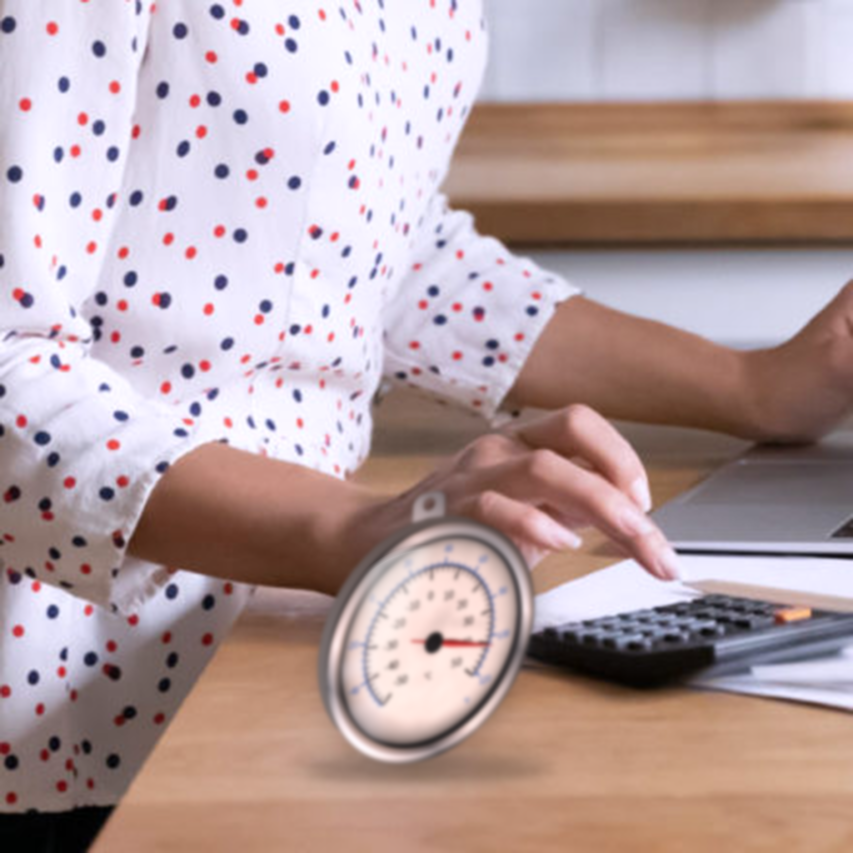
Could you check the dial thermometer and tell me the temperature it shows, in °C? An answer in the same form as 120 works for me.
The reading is 40
